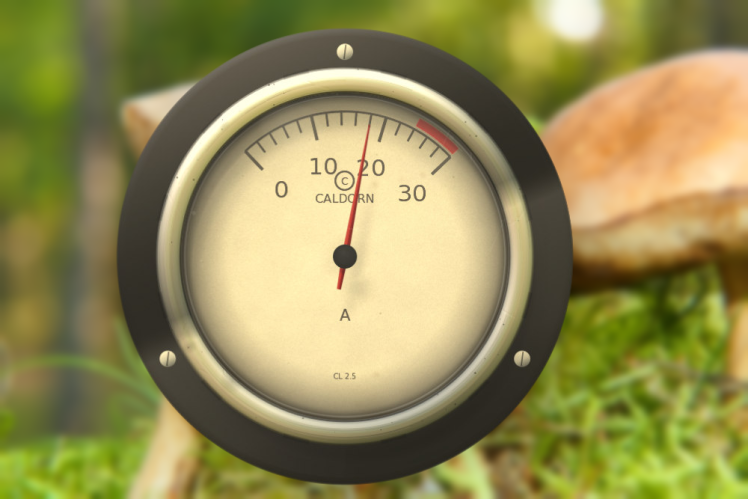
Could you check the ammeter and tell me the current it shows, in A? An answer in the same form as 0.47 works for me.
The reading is 18
